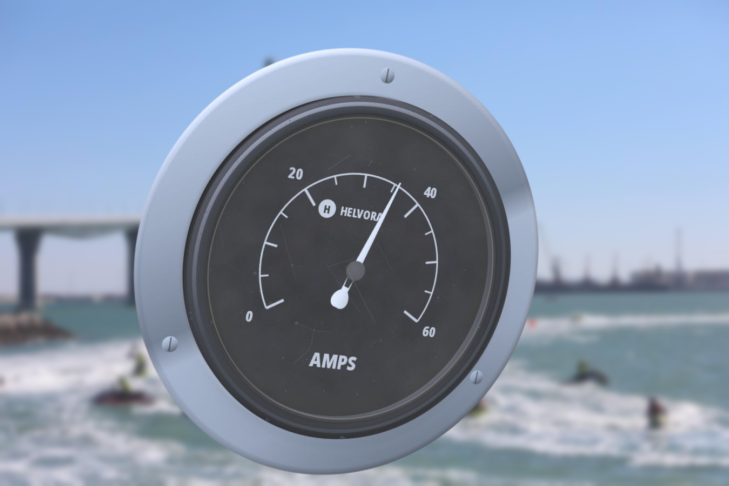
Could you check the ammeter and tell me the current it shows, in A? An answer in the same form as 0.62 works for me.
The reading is 35
